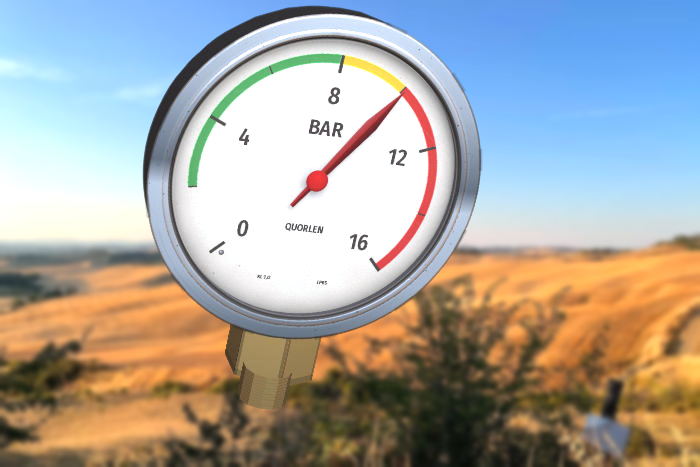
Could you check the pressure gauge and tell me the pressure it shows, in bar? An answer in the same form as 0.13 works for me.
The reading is 10
